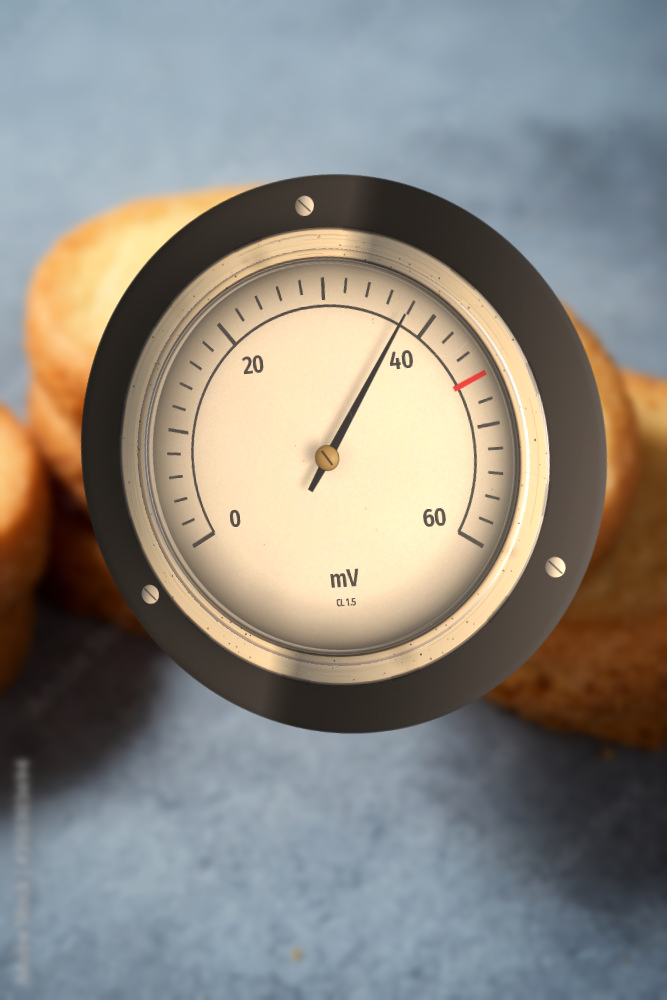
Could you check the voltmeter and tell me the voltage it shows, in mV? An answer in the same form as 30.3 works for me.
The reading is 38
